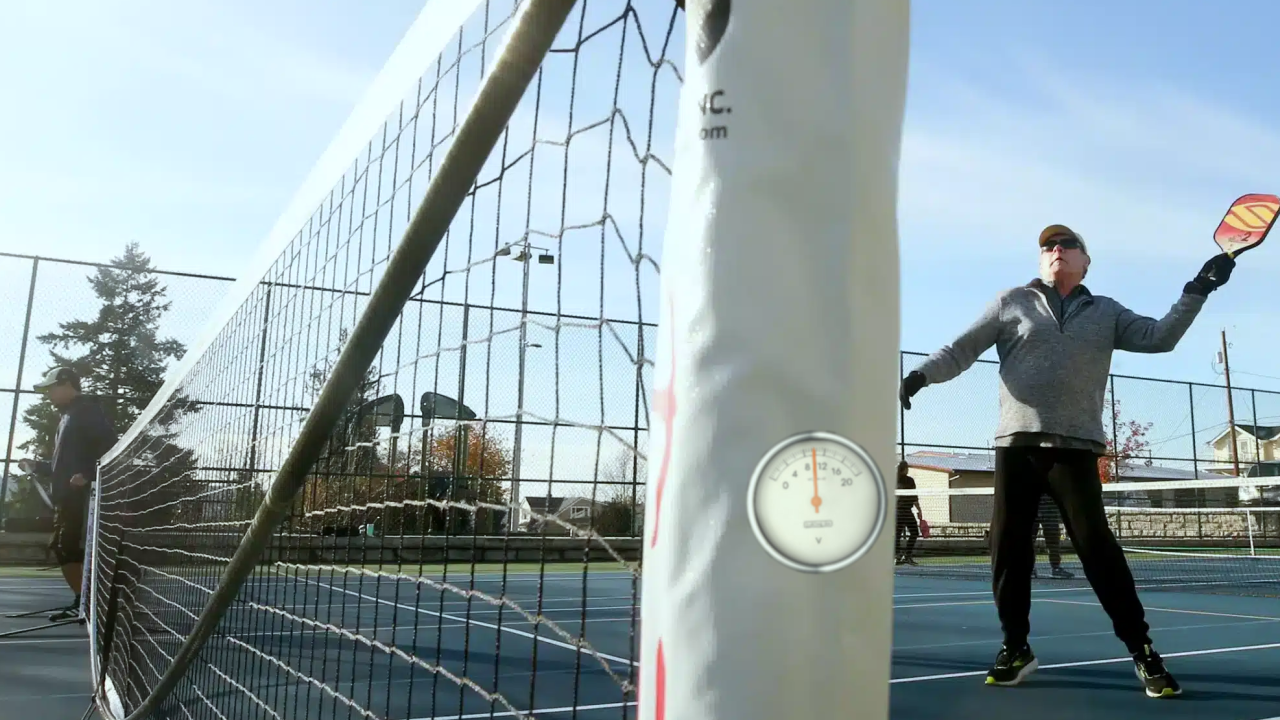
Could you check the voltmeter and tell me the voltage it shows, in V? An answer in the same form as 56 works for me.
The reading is 10
